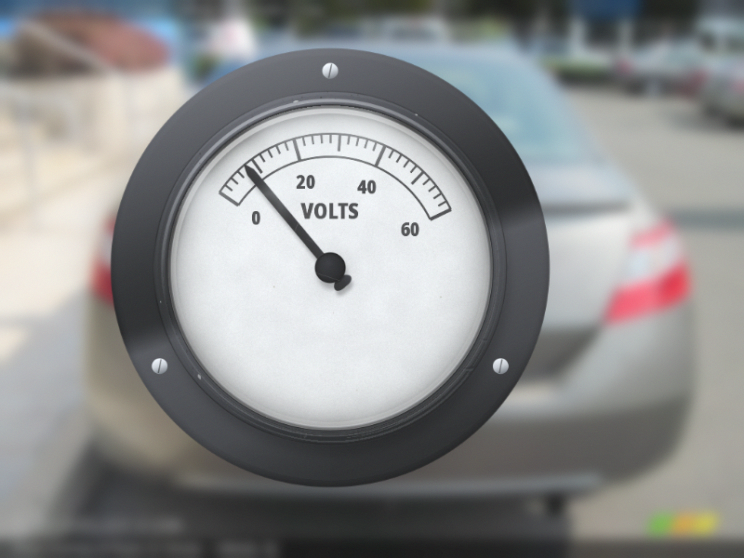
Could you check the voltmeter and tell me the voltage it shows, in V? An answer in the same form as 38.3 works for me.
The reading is 8
